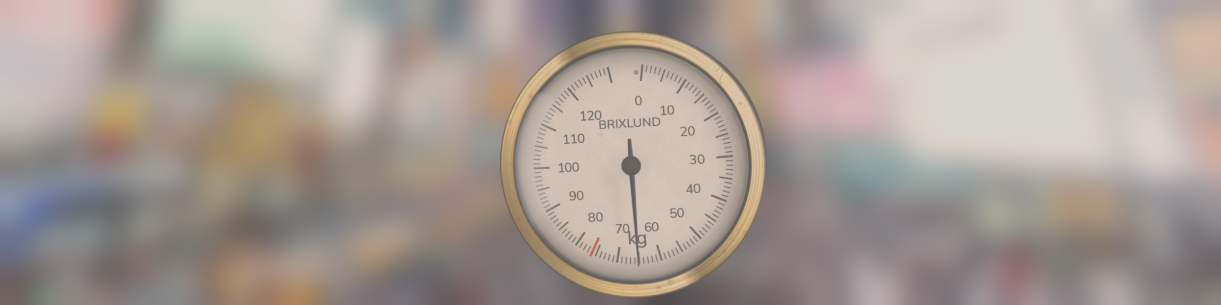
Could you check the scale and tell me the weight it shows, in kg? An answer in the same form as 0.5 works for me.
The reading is 65
